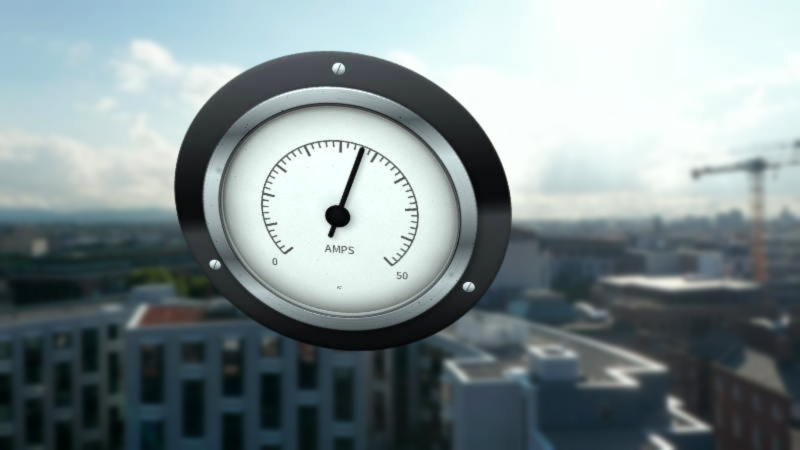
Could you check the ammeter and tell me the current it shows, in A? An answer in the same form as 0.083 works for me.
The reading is 28
